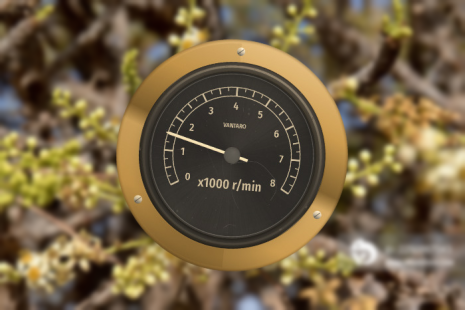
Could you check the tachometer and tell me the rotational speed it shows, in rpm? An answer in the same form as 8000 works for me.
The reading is 1500
